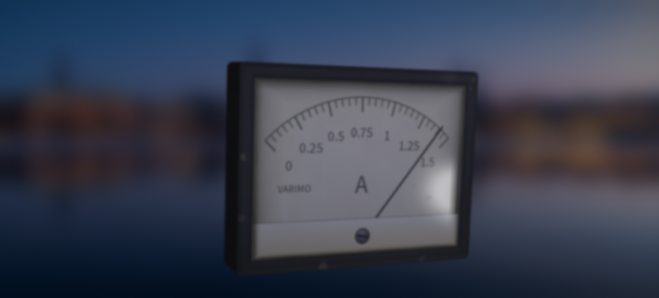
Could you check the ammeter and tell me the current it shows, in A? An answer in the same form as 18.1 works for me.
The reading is 1.4
